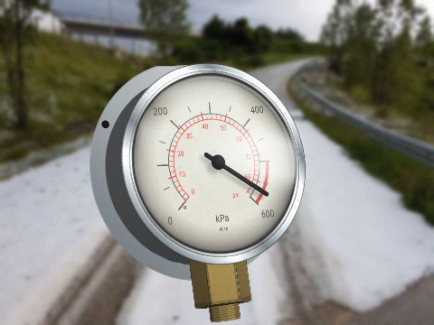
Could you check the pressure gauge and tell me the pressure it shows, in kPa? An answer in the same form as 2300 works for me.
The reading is 575
